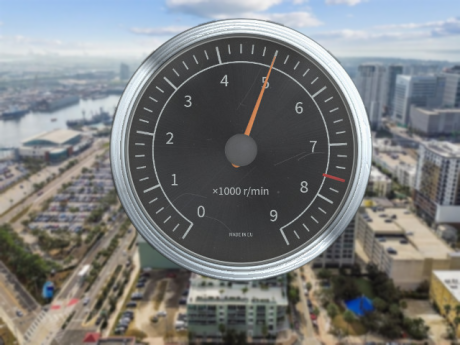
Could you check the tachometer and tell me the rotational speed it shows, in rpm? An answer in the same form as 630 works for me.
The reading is 5000
